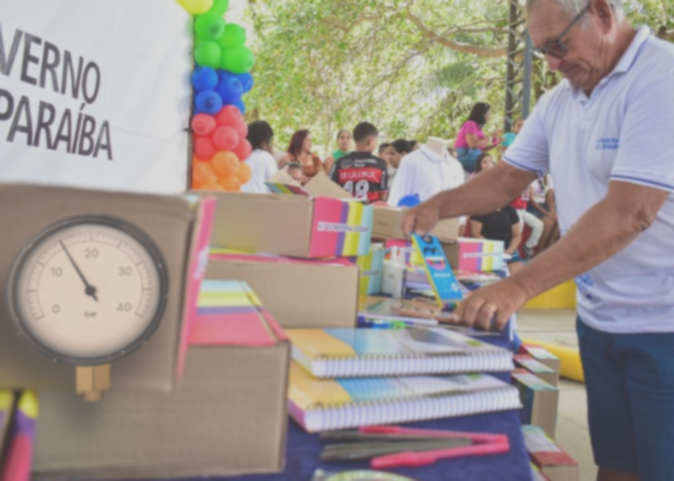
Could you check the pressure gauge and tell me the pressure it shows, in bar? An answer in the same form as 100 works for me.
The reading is 15
